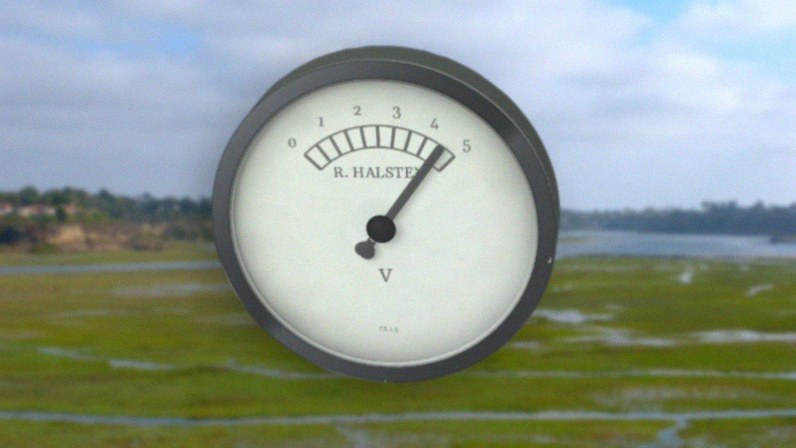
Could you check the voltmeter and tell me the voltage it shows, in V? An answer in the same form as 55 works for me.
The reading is 4.5
